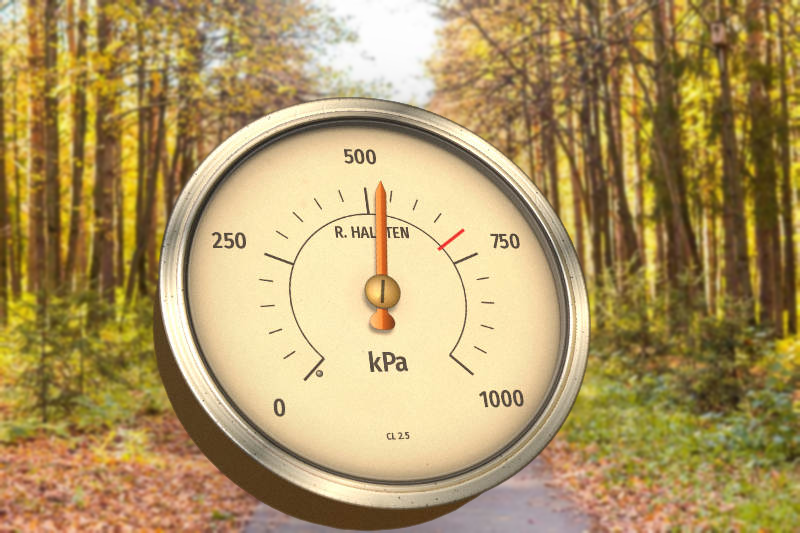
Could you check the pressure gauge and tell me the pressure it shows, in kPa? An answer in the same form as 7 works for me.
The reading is 525
